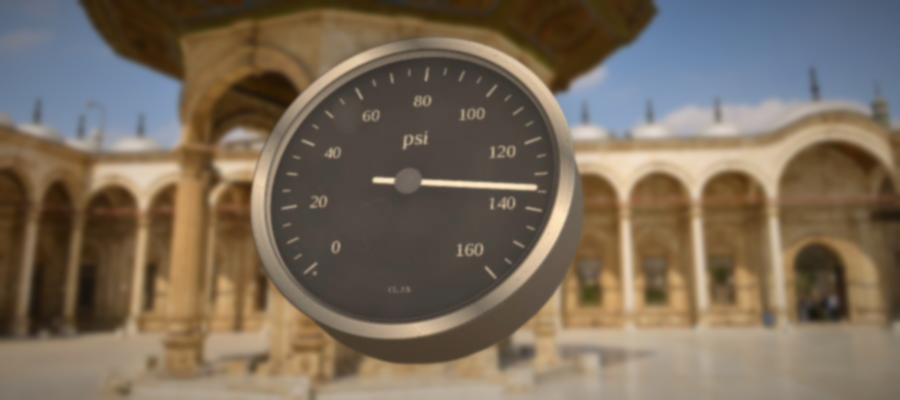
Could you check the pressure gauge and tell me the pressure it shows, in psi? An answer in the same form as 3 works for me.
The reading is 135
